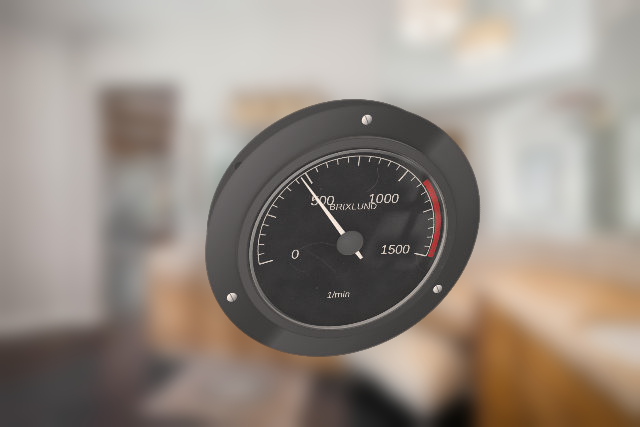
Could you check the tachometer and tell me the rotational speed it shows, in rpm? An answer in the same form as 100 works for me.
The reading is 475
